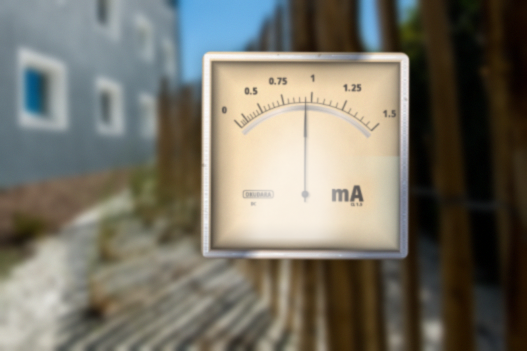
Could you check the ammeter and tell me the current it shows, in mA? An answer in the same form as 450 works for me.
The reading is 0.95
